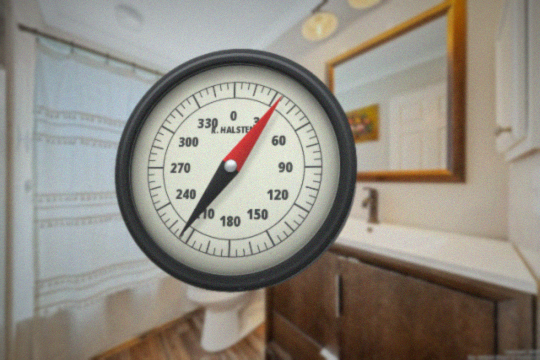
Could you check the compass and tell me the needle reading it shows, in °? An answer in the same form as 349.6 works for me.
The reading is 35
